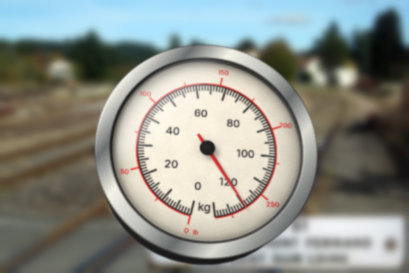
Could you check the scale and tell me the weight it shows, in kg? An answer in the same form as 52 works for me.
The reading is 120
